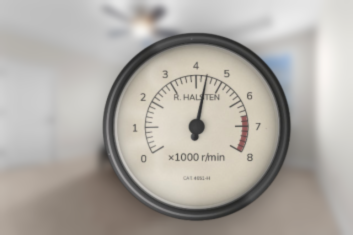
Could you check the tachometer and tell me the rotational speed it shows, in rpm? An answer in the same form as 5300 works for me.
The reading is 4400
